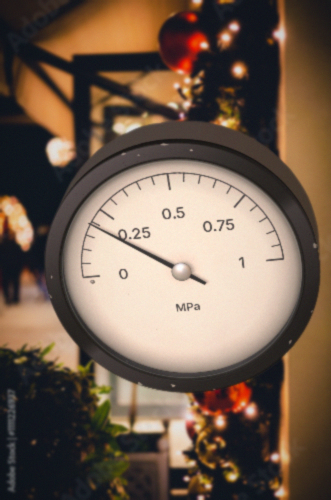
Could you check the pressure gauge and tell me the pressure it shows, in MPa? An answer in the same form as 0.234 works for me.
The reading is 0.2
